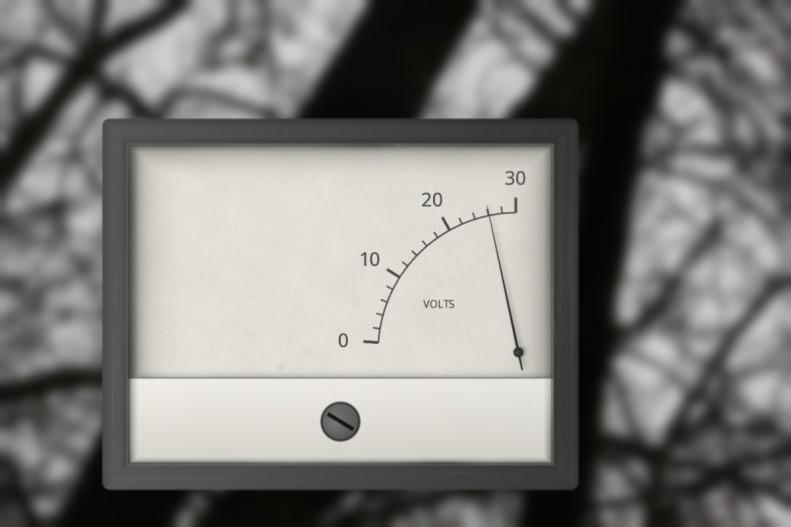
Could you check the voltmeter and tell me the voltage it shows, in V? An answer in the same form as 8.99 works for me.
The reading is 26
